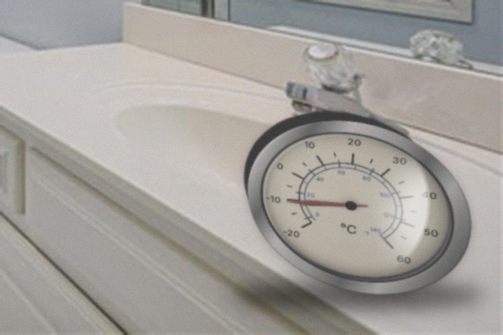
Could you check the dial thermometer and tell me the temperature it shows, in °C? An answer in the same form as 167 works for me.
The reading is -10
